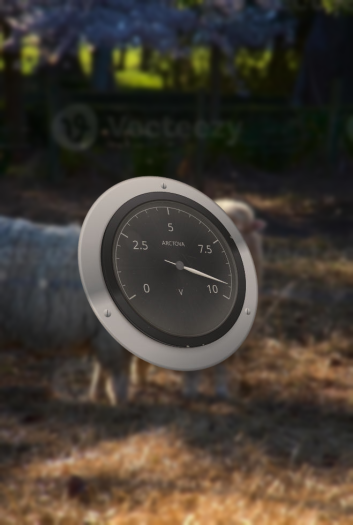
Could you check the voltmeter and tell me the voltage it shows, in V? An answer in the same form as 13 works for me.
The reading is 9.5
